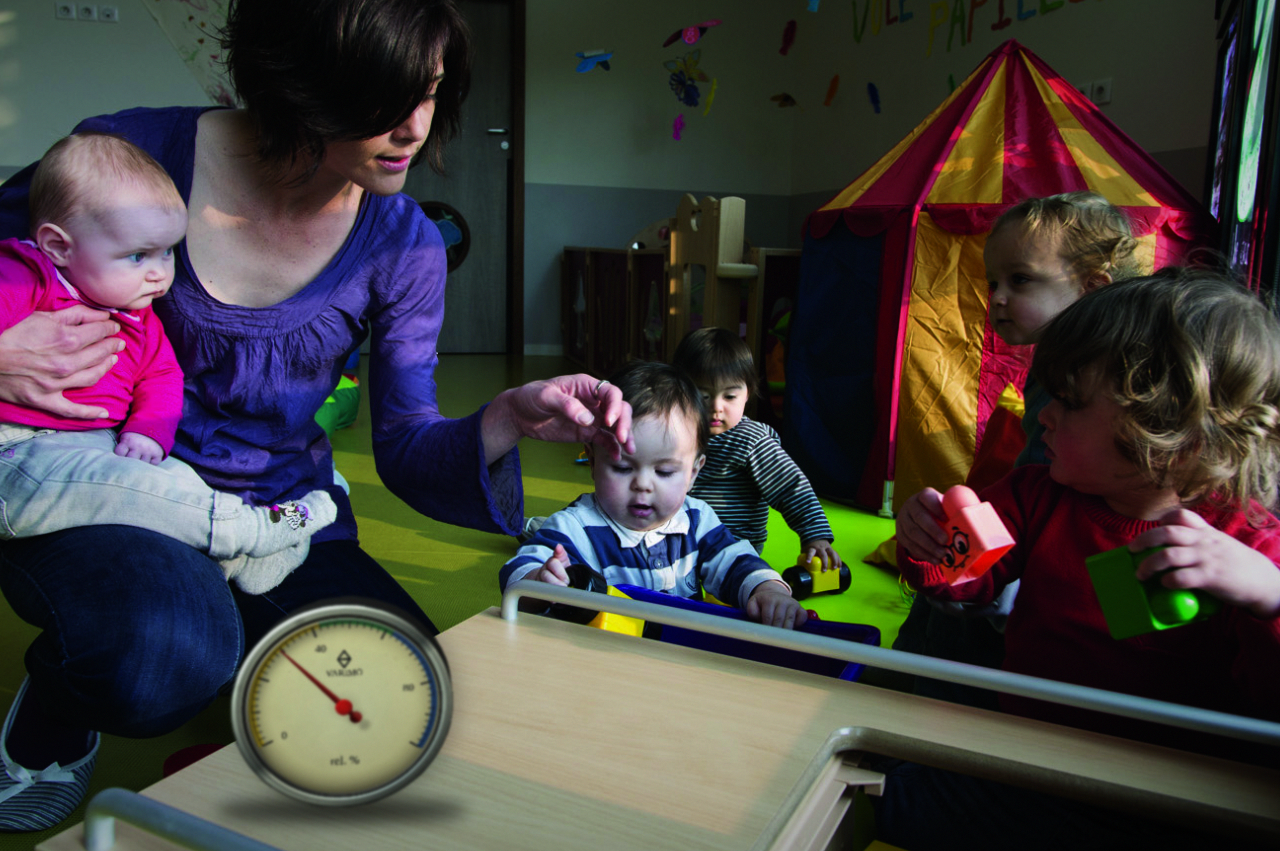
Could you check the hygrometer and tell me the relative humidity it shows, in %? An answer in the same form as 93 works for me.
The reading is 30
